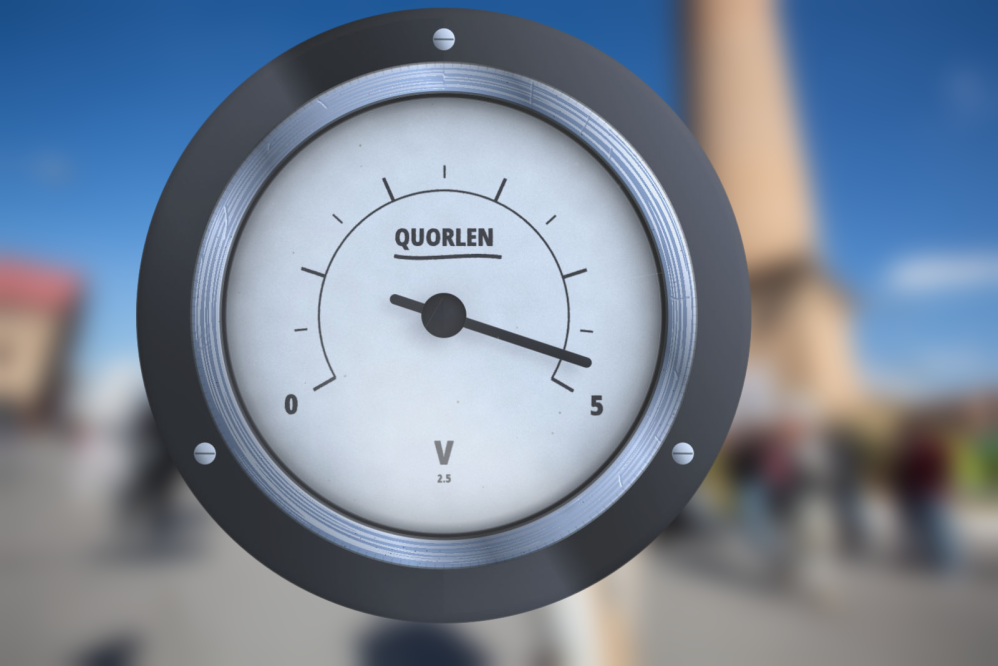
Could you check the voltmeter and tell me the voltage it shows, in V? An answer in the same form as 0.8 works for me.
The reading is 4.75
